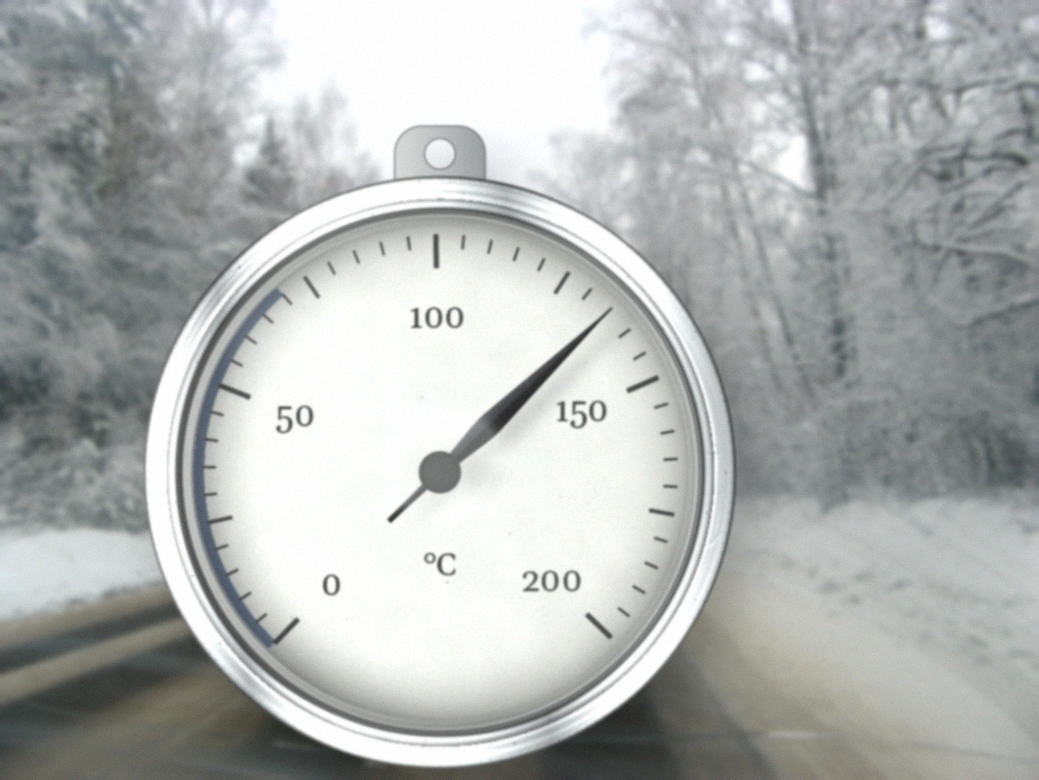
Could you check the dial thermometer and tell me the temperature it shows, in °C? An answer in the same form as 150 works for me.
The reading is 135
